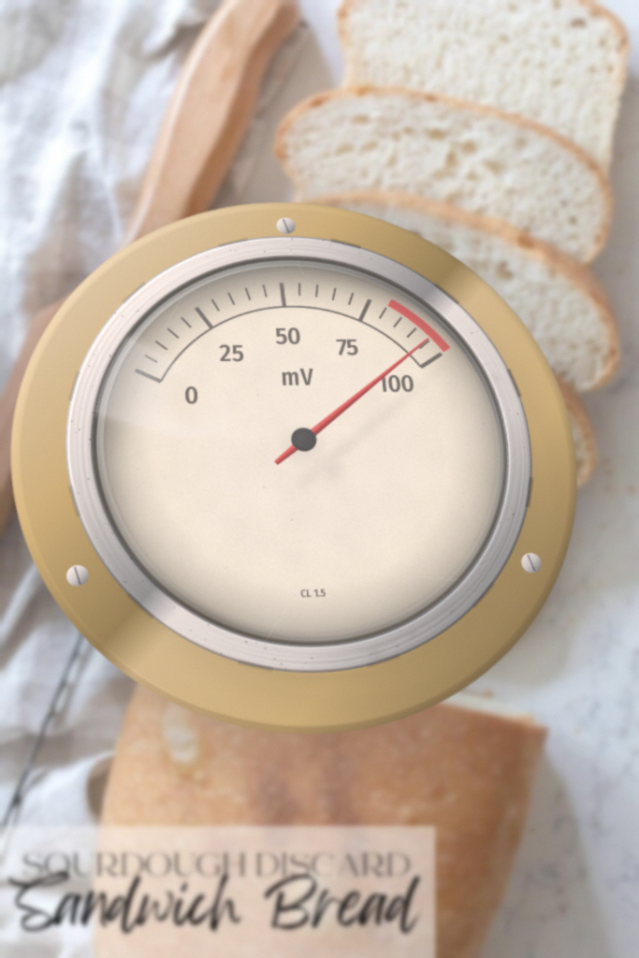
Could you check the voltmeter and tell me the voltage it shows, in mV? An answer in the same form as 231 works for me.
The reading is 95
